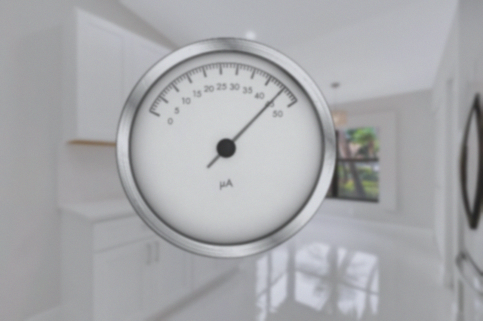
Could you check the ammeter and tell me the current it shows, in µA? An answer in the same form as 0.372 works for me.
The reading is 45
